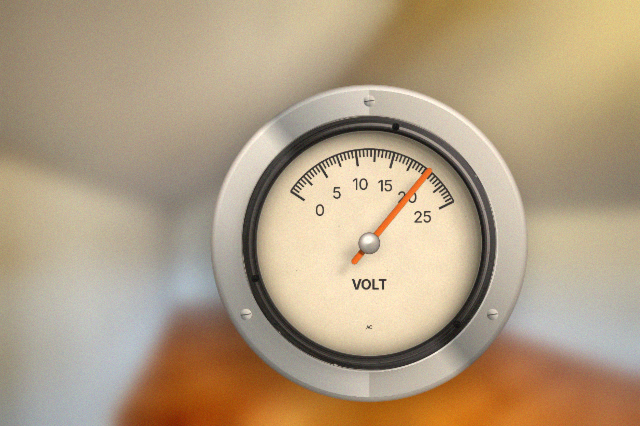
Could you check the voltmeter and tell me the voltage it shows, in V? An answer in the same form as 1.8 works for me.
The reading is 20
